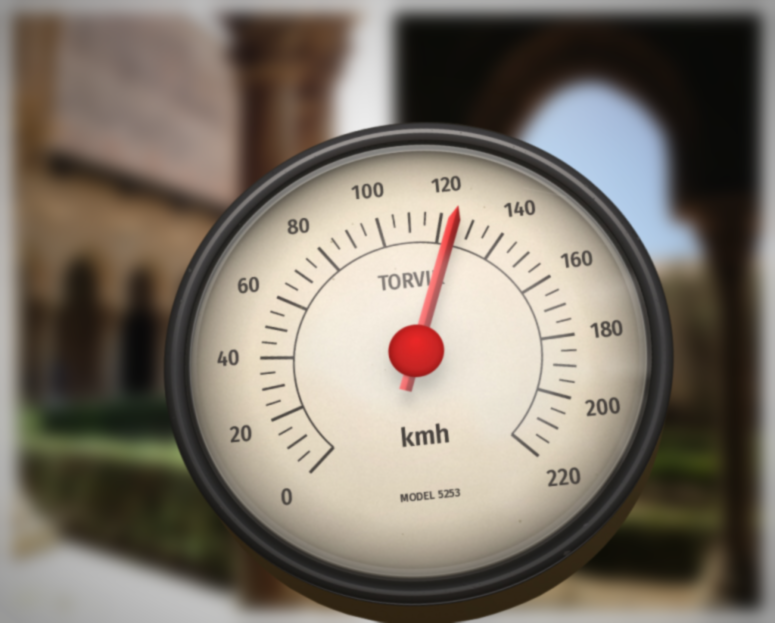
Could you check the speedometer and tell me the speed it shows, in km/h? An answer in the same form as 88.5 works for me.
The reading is 125
